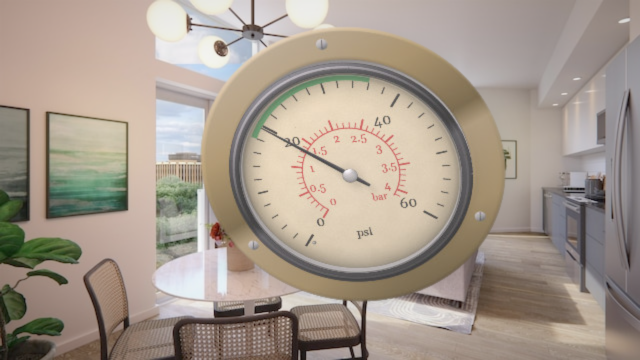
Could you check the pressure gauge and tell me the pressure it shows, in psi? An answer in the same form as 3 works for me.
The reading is 20
